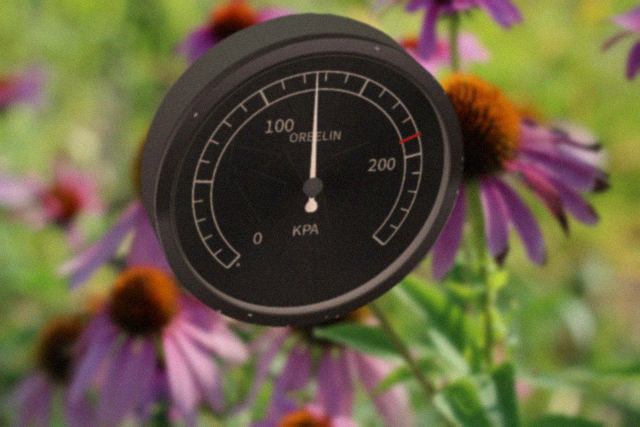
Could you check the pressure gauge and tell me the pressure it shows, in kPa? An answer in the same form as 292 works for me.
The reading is 125
